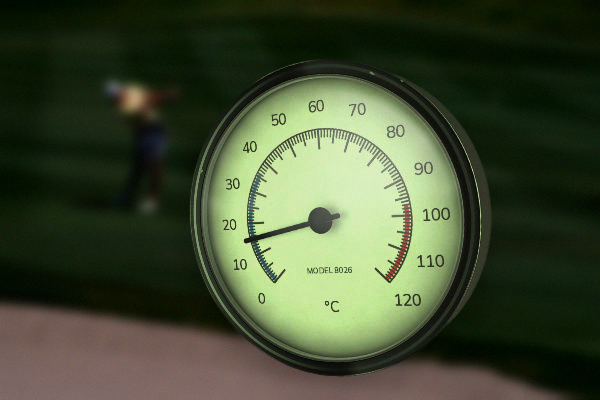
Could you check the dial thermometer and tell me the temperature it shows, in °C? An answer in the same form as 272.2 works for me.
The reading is 15
